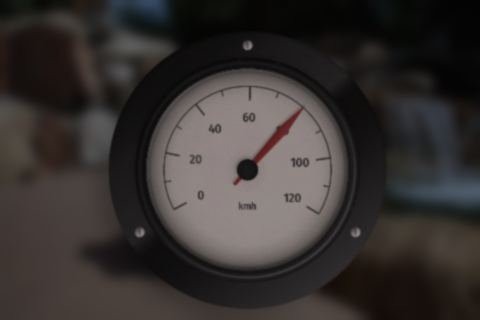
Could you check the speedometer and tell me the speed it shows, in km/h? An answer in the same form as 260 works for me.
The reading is 80
